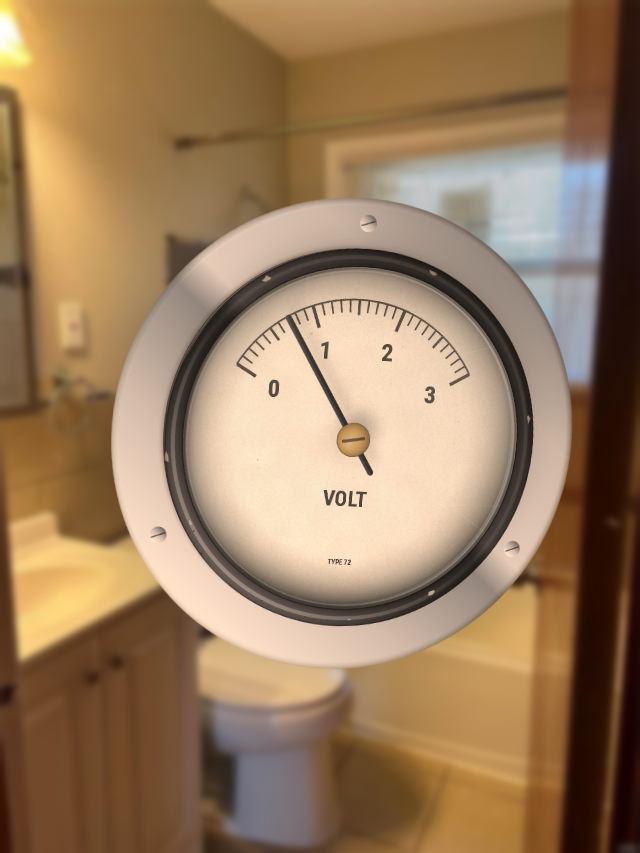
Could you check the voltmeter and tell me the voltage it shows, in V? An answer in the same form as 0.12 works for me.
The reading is 0.7
